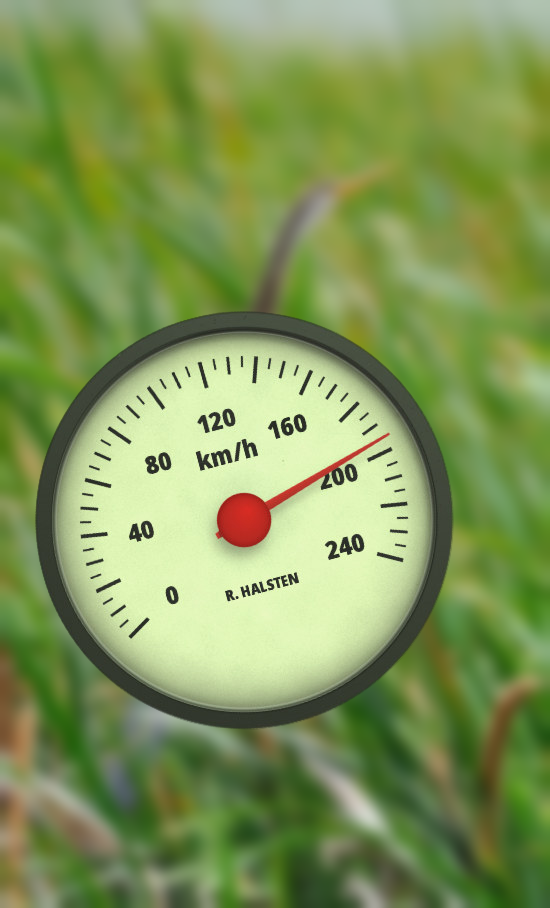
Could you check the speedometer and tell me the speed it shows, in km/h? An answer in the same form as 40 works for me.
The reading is 195
